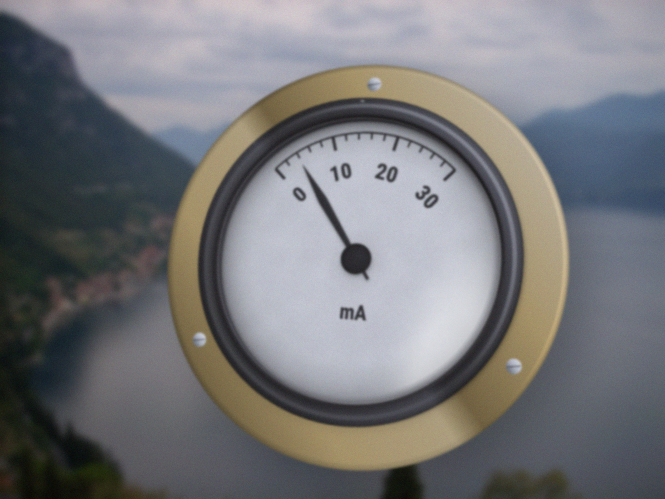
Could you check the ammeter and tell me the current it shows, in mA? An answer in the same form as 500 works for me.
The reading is 4
